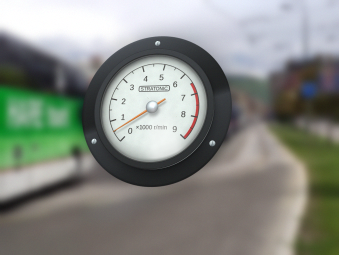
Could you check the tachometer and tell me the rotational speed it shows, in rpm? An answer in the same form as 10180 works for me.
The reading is 500
